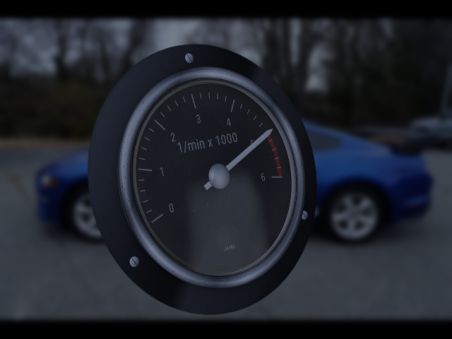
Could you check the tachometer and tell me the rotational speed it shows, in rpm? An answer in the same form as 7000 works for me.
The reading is 5000
